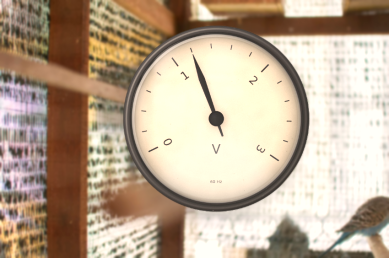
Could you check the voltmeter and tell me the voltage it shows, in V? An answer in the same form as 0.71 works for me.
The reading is 1.2
